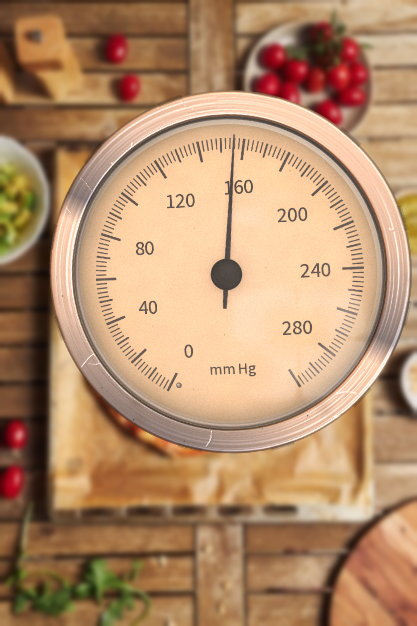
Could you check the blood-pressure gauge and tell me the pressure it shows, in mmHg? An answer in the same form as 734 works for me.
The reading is 156
